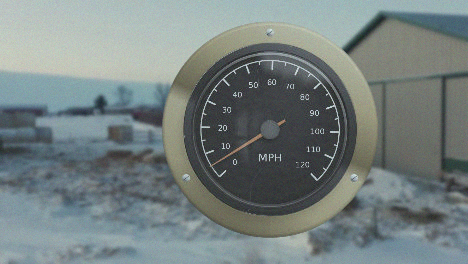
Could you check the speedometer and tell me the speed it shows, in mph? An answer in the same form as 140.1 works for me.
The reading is 5
